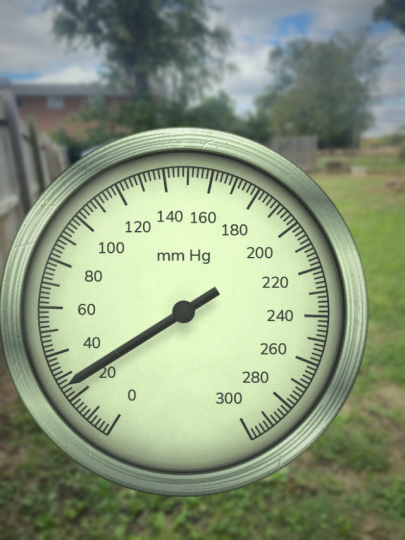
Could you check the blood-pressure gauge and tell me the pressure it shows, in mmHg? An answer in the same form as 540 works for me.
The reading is 26
